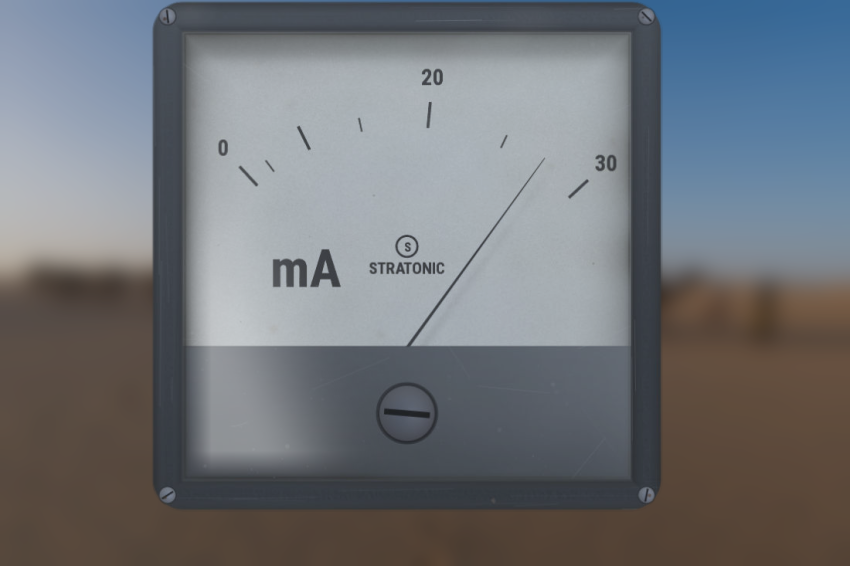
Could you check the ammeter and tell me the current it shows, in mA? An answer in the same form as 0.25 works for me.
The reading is 27.5
